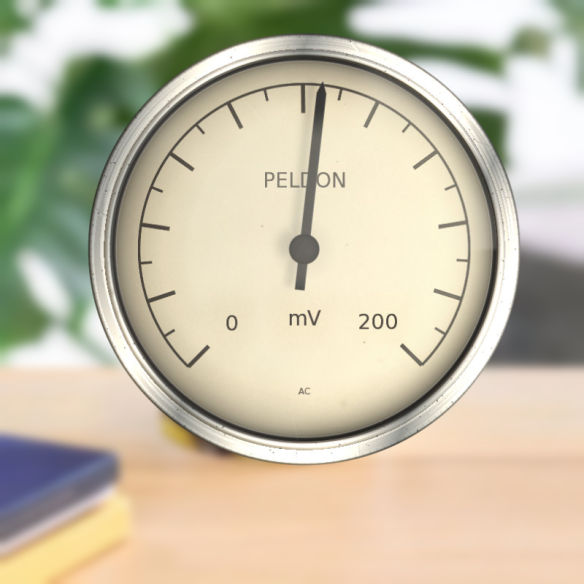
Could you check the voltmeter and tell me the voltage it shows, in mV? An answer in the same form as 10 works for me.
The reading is 105
